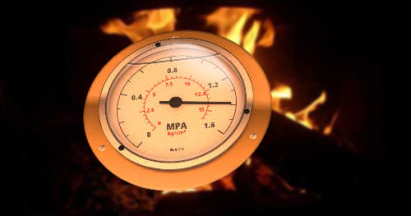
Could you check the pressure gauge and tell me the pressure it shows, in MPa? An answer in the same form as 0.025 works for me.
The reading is 1.4
